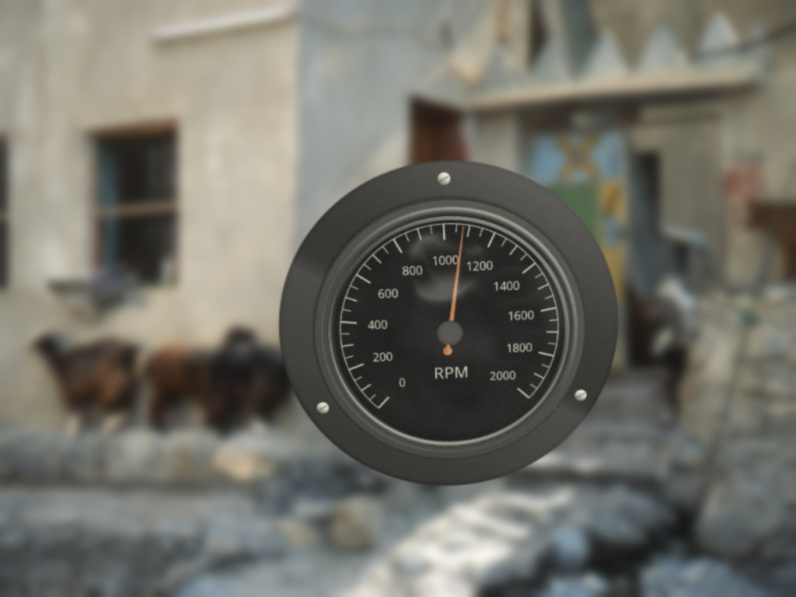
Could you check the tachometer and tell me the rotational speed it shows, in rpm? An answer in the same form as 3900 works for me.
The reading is 1075
